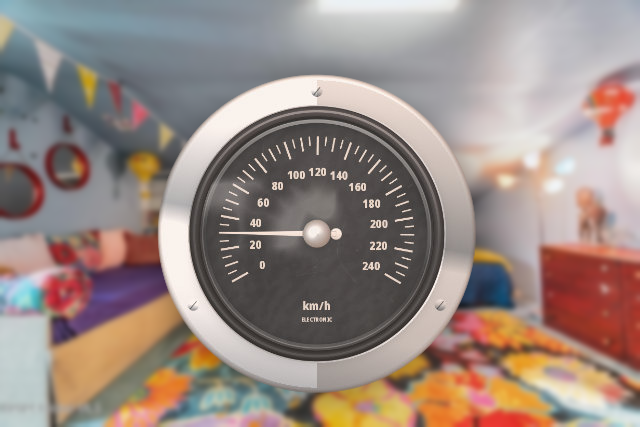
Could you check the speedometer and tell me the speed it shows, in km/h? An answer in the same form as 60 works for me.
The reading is 30
